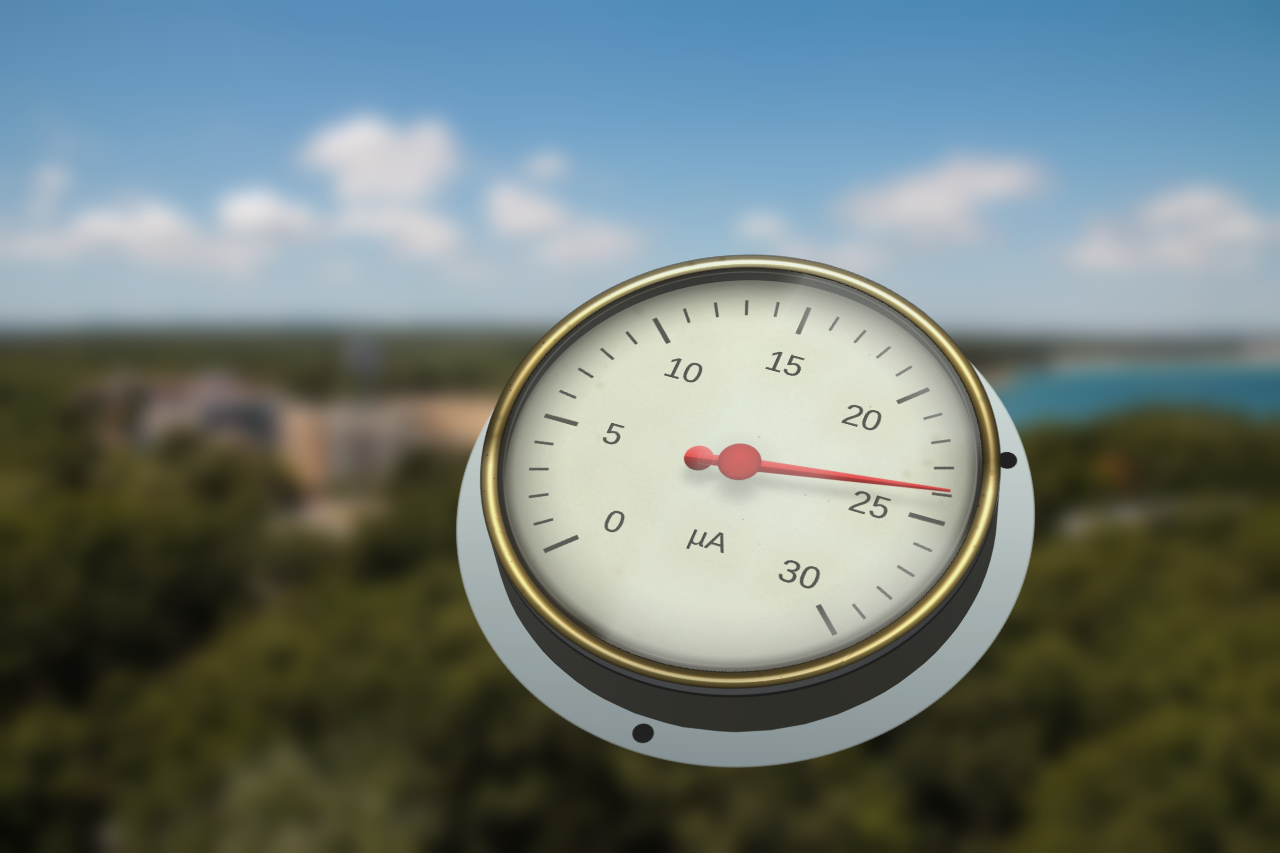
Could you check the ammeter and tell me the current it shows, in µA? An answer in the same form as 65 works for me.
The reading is 24
